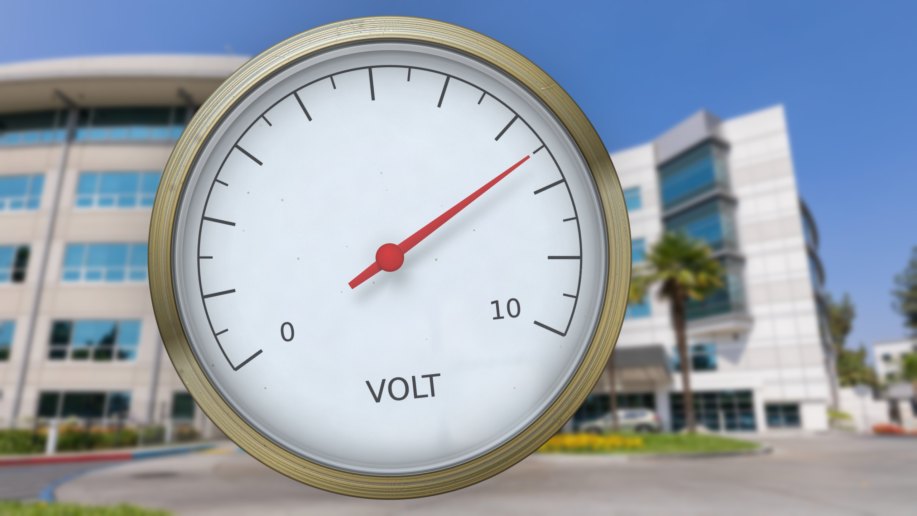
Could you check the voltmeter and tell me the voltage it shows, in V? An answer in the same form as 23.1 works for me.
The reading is 7.5
